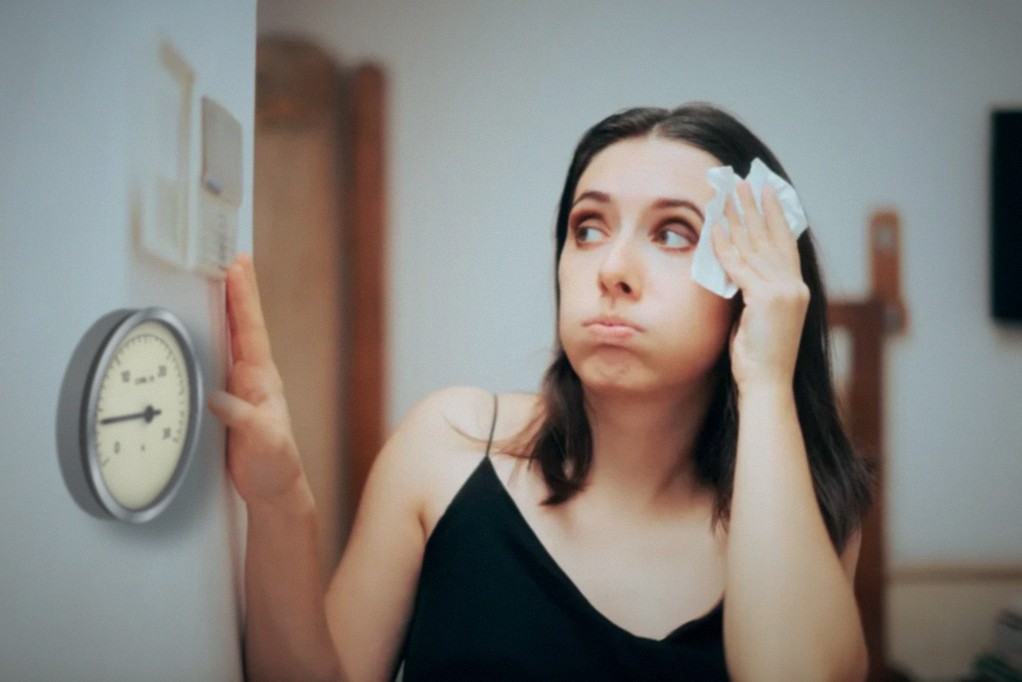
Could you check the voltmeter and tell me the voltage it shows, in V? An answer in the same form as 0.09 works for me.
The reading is 4
